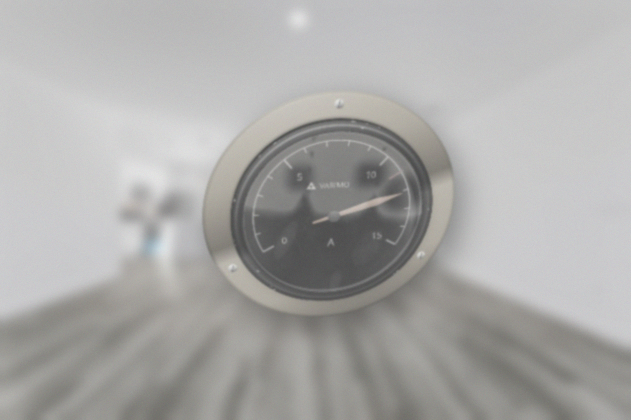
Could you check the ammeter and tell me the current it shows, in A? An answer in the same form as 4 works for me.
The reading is 12
